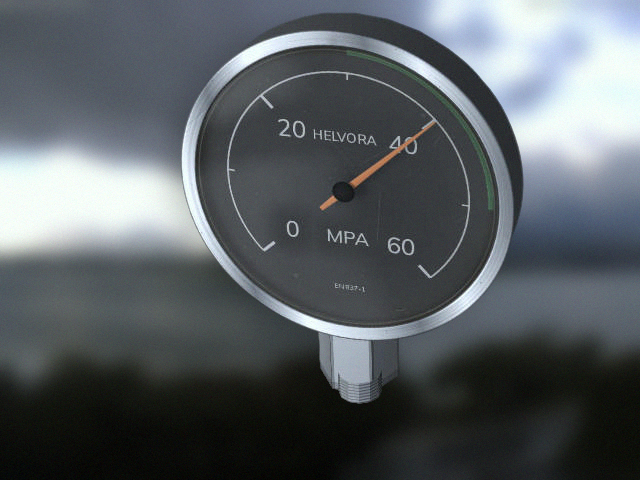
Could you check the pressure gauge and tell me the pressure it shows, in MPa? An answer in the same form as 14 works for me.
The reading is 40
